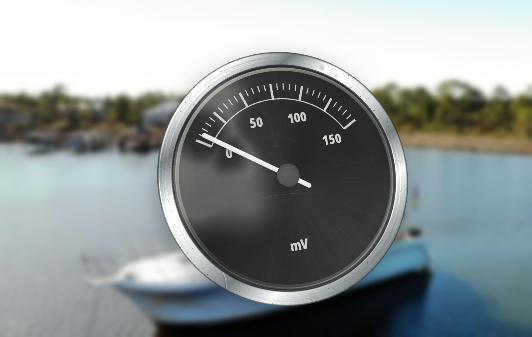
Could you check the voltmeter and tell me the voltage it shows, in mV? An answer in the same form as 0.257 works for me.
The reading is 5
